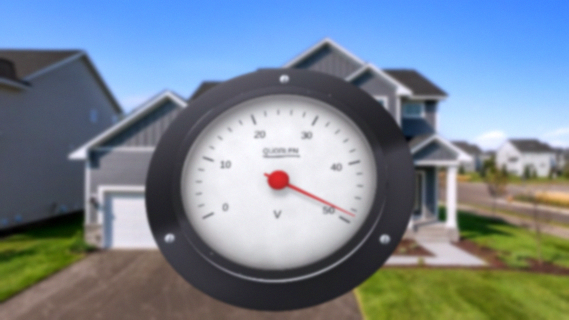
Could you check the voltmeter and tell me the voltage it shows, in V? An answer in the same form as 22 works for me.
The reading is 49
